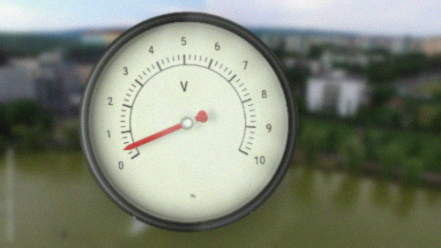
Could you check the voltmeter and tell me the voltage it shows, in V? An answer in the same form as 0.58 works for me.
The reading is 0.4
